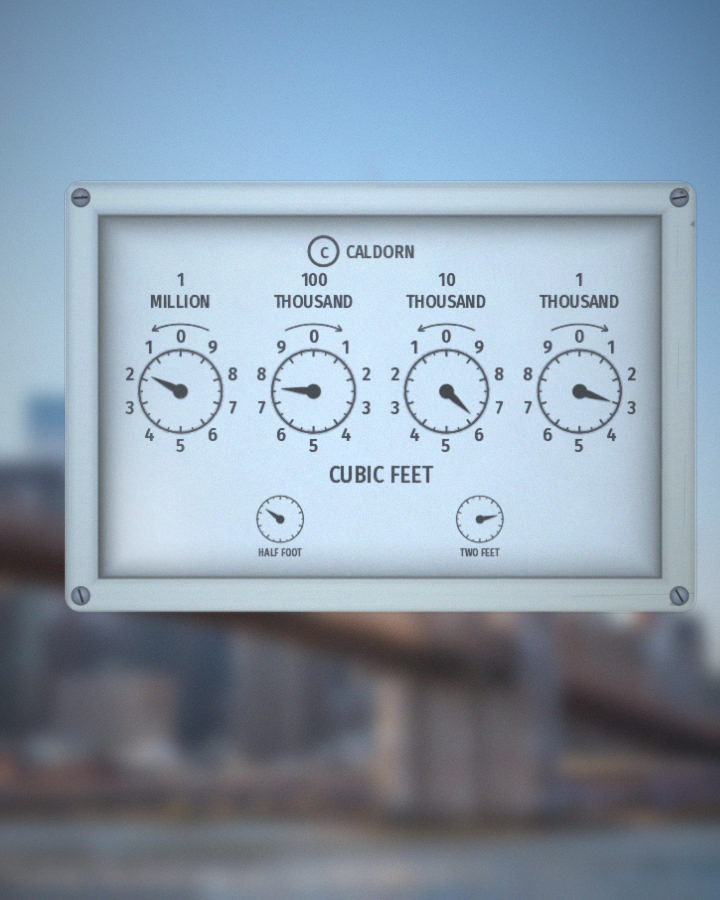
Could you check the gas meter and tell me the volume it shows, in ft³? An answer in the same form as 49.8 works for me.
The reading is 176300
